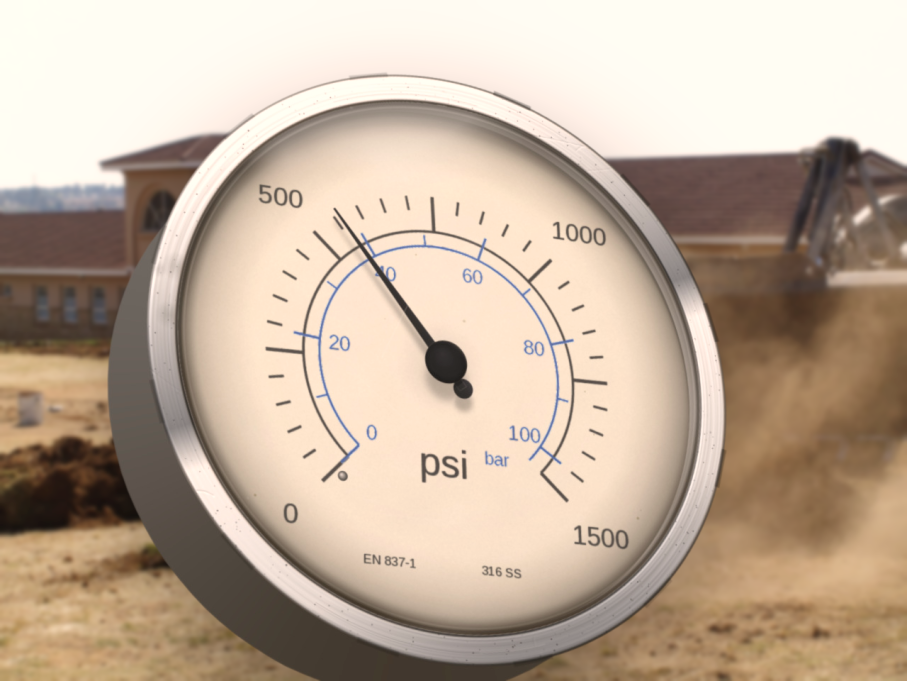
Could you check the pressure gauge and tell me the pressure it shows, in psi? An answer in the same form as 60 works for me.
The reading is 550
